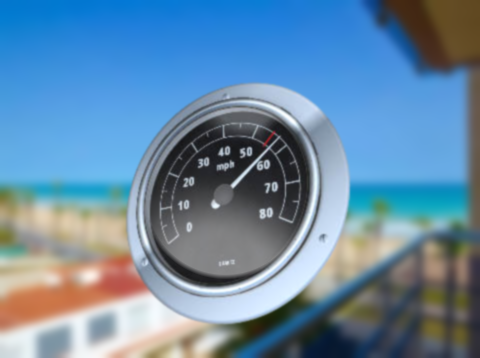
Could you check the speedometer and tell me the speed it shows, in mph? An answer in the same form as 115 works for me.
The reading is 57.5
